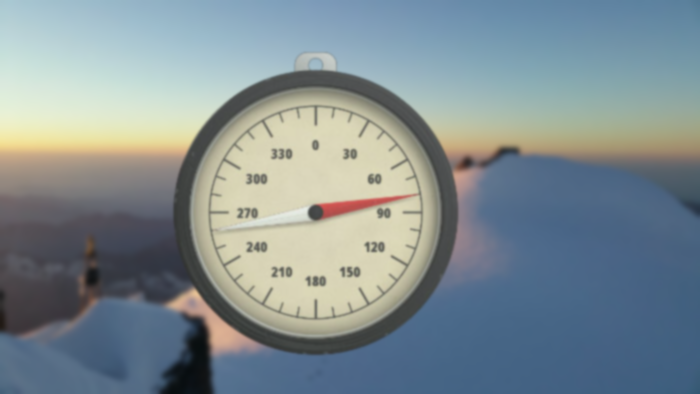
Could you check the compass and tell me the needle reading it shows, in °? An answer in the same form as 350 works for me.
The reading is 80
